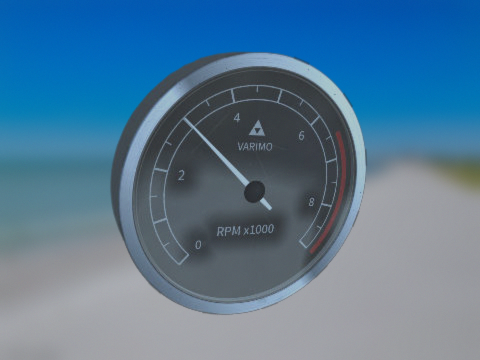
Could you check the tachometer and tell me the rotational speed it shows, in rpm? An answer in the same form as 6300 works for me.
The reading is 3000
